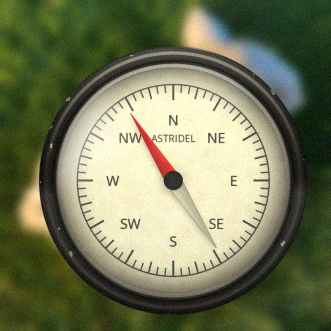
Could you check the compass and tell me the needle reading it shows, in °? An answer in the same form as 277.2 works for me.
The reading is 327.5
